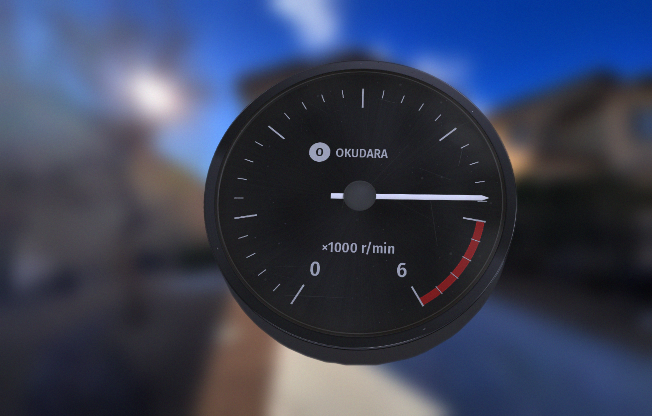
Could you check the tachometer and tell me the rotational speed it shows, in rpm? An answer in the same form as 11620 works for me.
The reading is 4800
